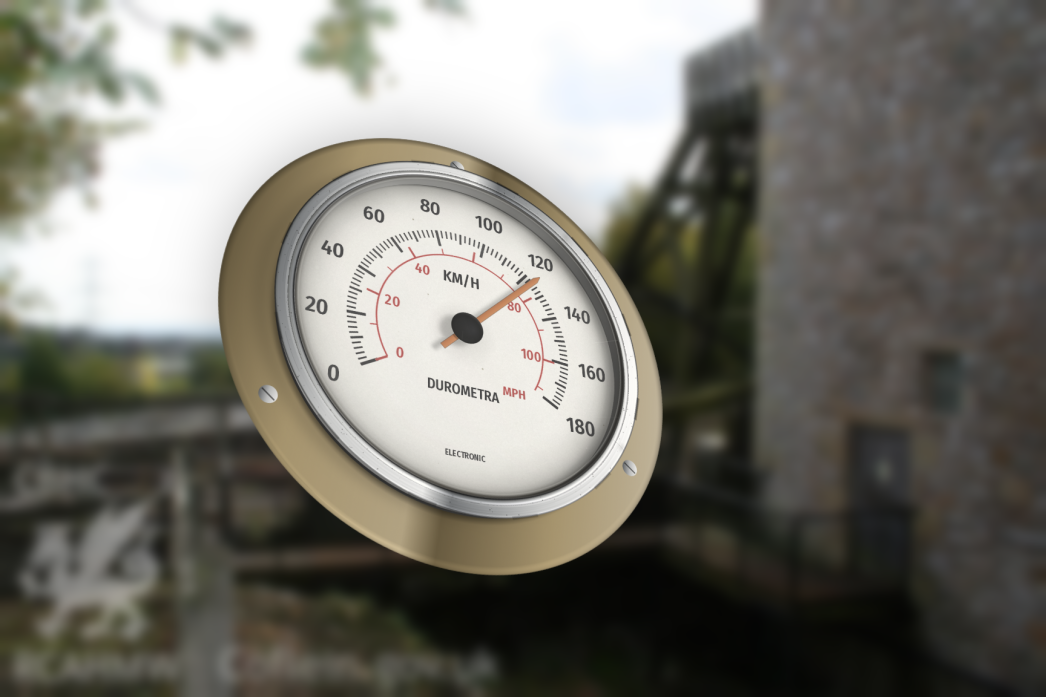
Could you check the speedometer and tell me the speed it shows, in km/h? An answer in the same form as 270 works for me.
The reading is 124
